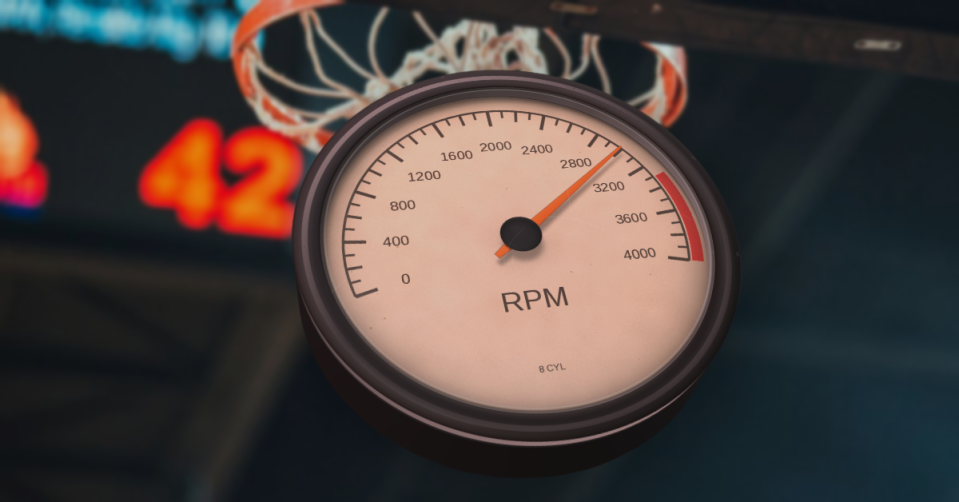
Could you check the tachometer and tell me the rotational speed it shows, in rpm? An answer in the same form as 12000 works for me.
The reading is 3000
